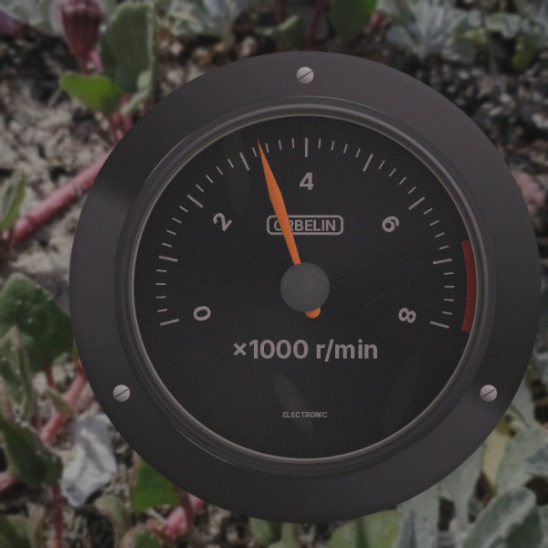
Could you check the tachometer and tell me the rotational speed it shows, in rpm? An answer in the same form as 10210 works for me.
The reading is 3300
